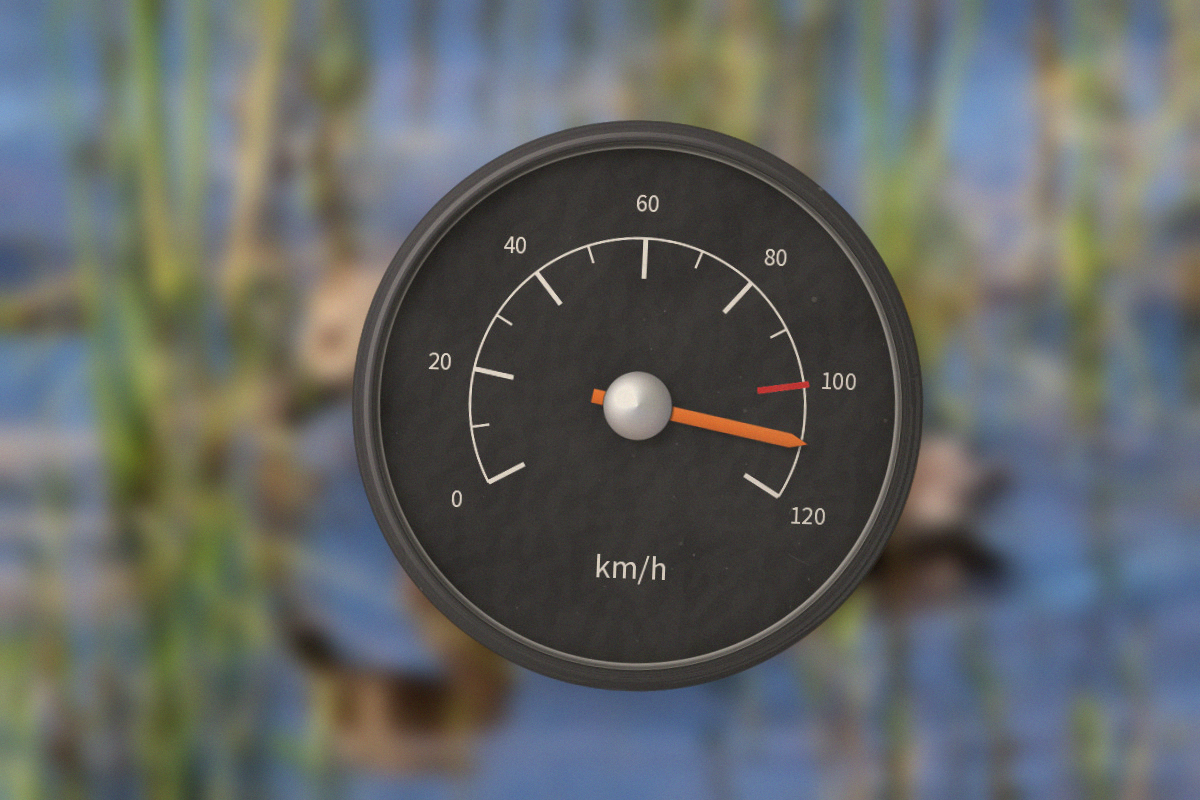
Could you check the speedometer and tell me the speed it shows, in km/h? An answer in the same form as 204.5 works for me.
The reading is 110
